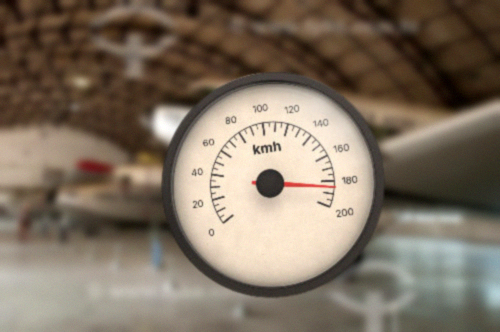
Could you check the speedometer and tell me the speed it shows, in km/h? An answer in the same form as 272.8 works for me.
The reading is 185
